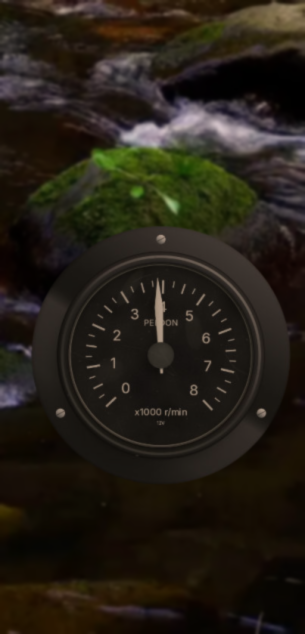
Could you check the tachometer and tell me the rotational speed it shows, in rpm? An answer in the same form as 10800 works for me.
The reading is 3875
